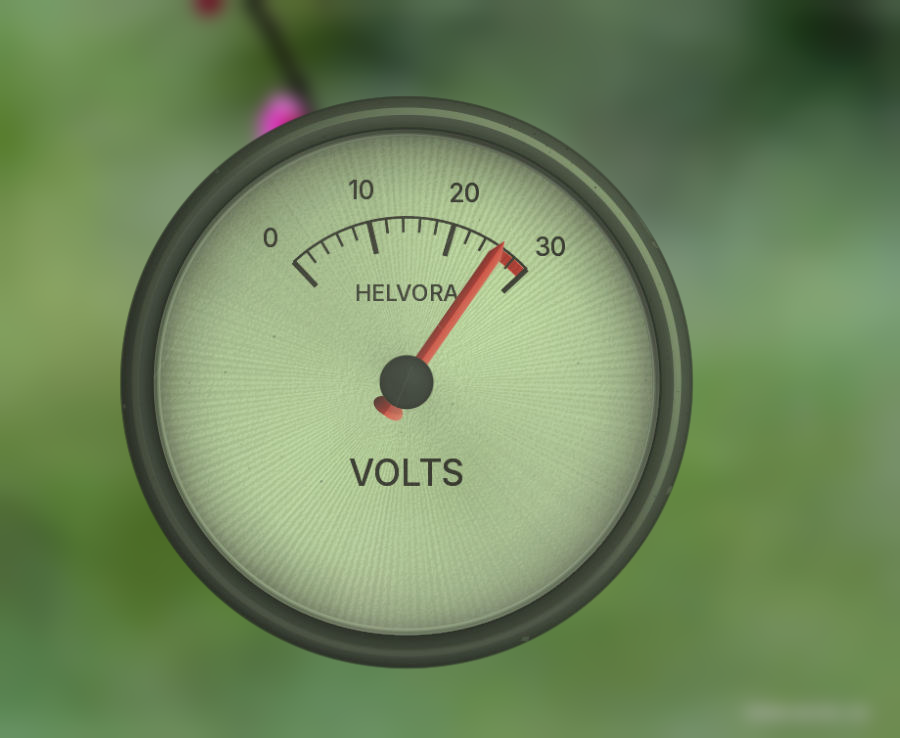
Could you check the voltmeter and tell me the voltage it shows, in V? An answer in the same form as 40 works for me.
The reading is 26
